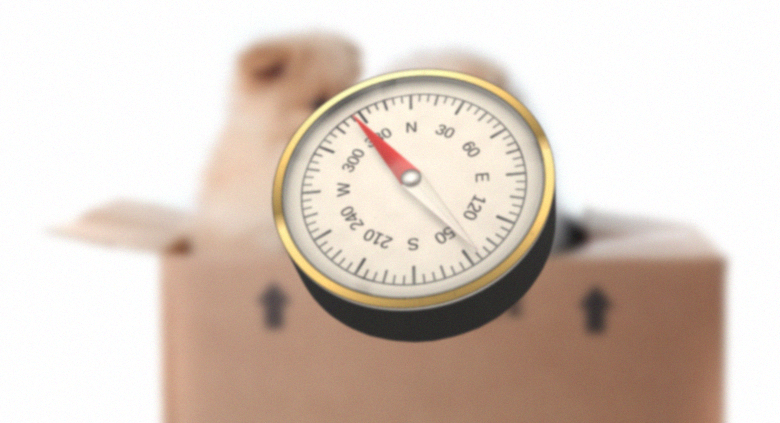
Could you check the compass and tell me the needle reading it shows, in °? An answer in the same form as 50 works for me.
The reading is 325
